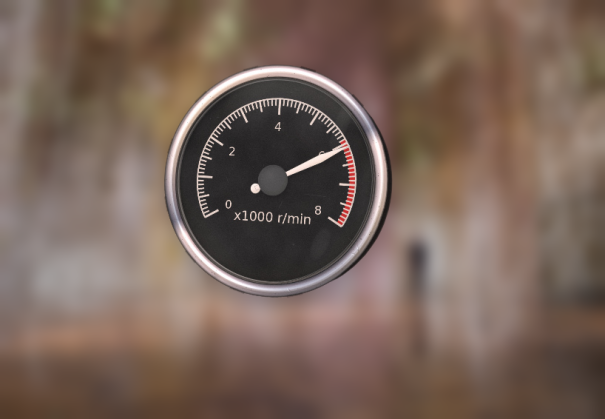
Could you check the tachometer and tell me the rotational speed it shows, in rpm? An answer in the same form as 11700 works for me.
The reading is 6100
